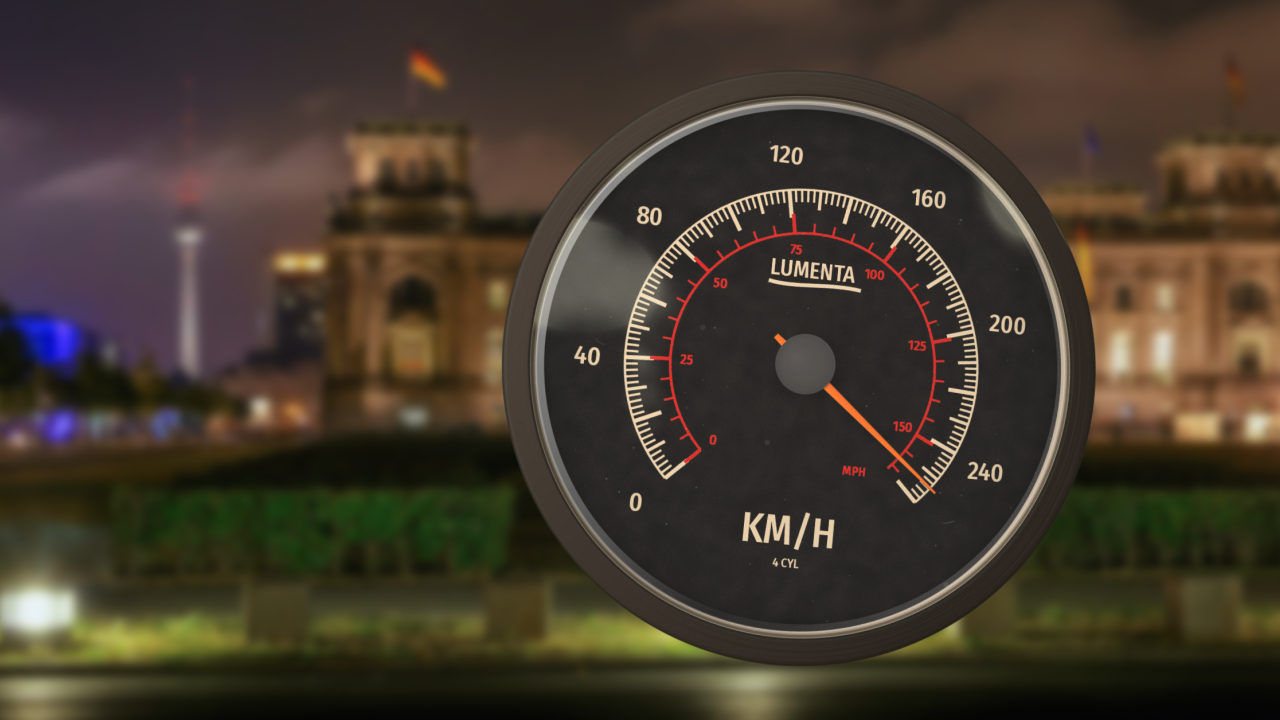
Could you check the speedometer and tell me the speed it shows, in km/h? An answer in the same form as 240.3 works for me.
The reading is 254
